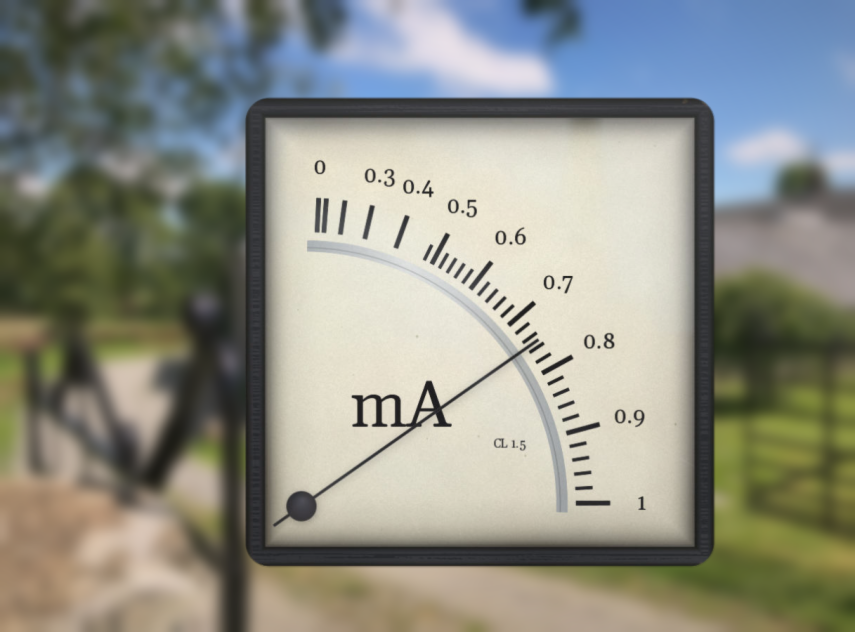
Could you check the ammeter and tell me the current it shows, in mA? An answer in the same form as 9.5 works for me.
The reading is 0.75
